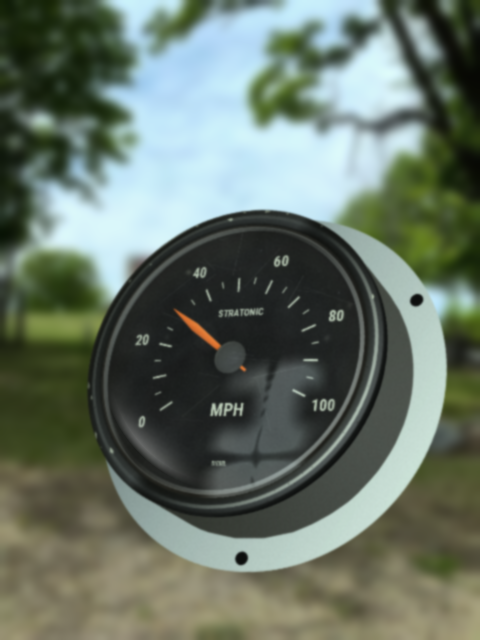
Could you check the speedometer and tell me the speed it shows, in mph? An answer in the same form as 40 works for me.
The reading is 30
